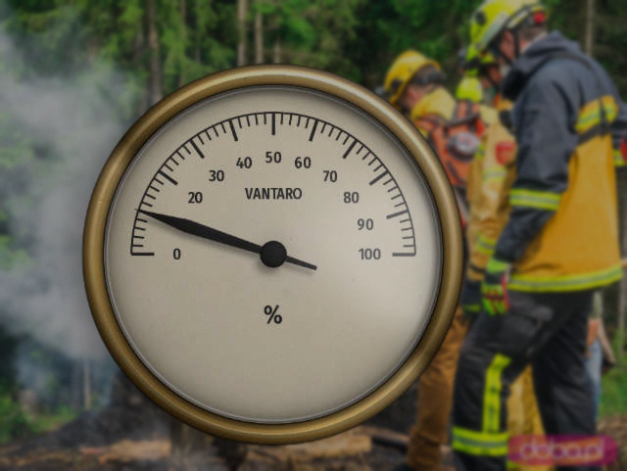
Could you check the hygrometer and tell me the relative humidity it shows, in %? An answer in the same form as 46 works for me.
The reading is 10
